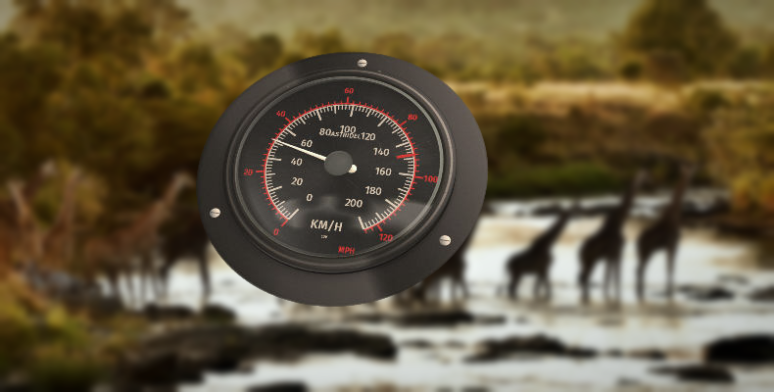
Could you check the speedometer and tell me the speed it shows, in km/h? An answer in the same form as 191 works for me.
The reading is 50
